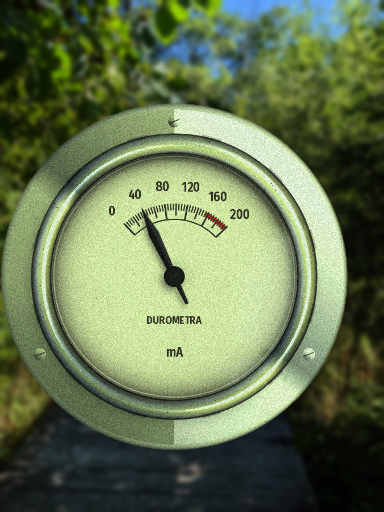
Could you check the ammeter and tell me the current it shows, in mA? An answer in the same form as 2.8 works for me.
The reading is 40
